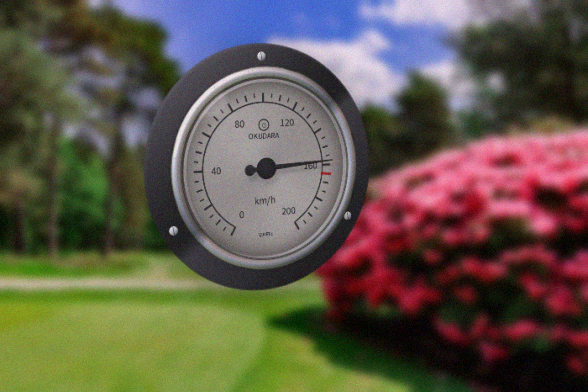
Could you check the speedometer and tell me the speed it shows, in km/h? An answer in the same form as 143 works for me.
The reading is 157.5
